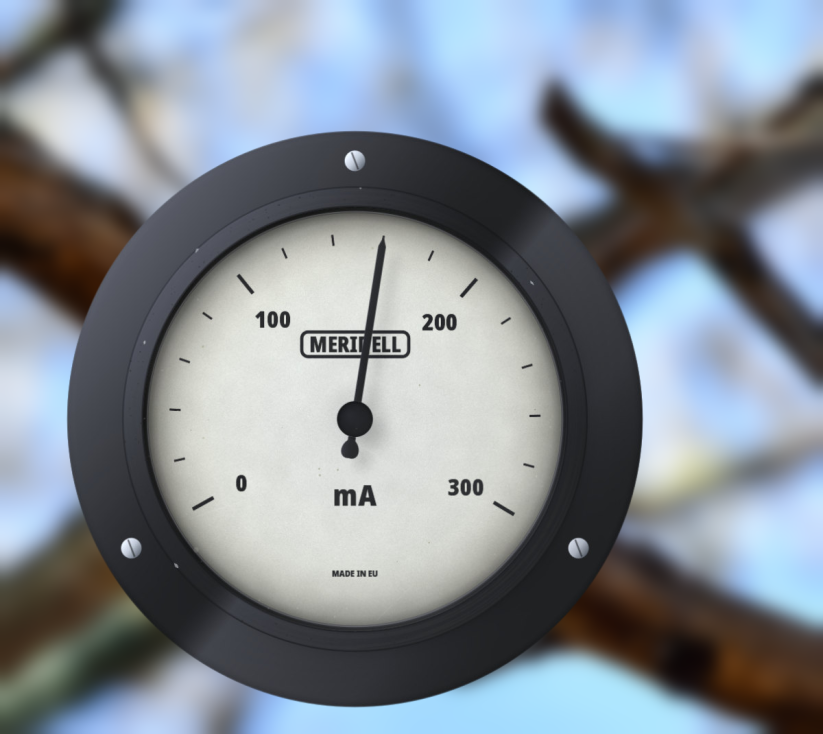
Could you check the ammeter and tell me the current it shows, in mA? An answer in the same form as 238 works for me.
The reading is 160
